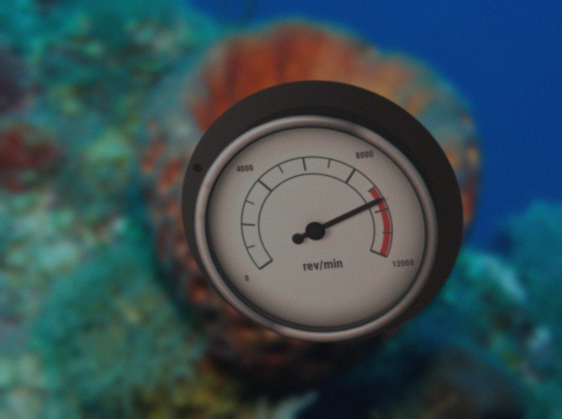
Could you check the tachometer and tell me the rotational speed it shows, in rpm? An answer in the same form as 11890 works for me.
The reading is 9500
